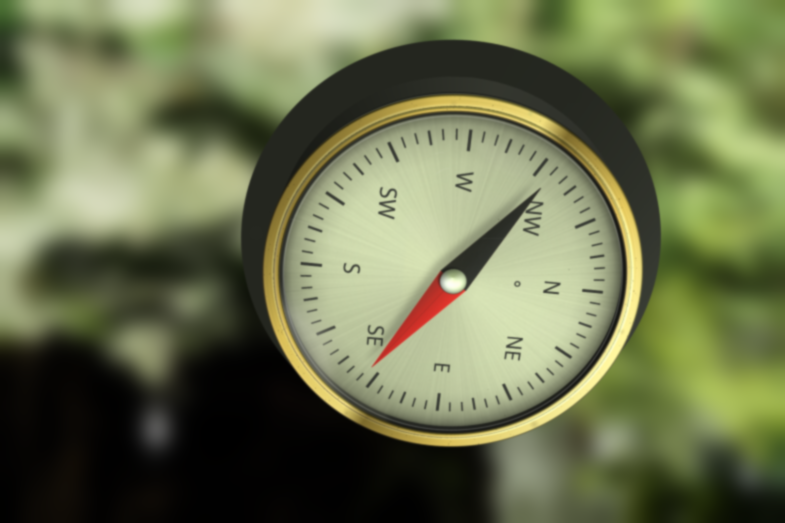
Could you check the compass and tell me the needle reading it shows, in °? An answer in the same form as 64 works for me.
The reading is 125
